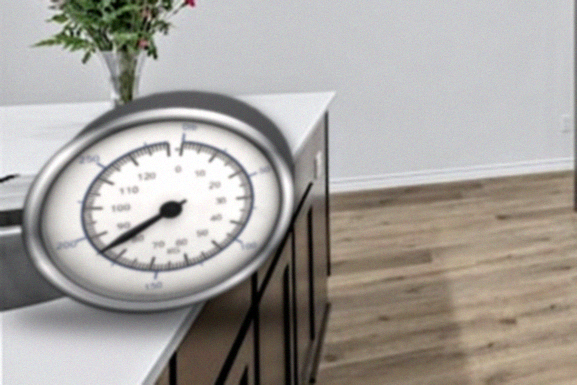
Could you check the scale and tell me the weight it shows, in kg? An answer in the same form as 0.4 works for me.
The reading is 85
